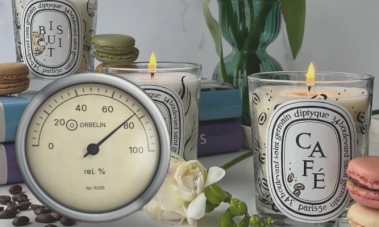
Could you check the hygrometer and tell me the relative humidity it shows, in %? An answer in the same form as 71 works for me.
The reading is 76
